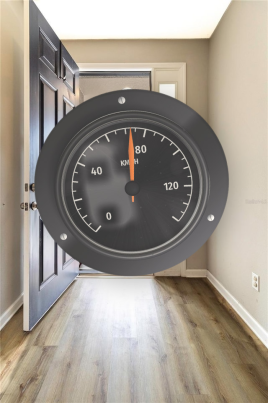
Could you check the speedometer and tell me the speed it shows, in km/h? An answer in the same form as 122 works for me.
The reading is 72.5
